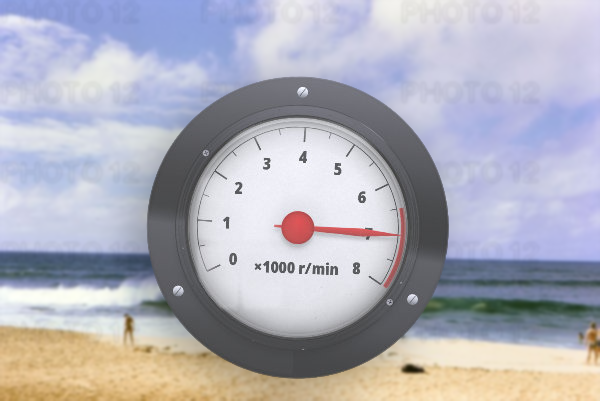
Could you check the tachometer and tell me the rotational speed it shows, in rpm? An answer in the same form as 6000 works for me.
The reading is 7000
